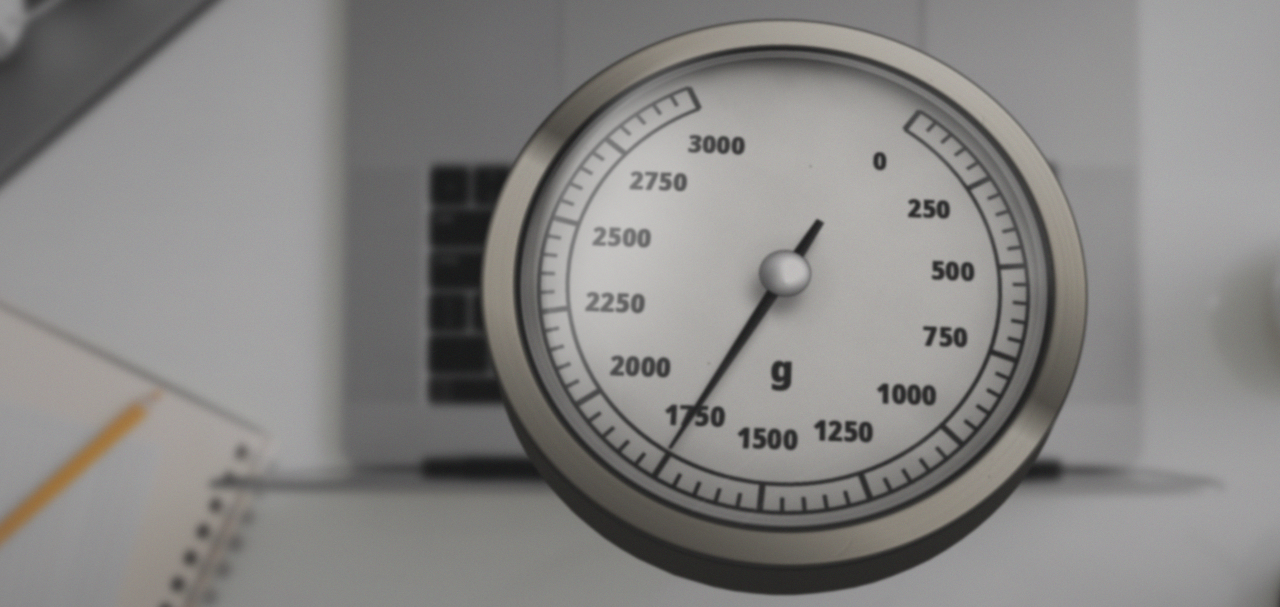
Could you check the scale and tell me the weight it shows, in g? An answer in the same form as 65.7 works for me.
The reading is 1750
